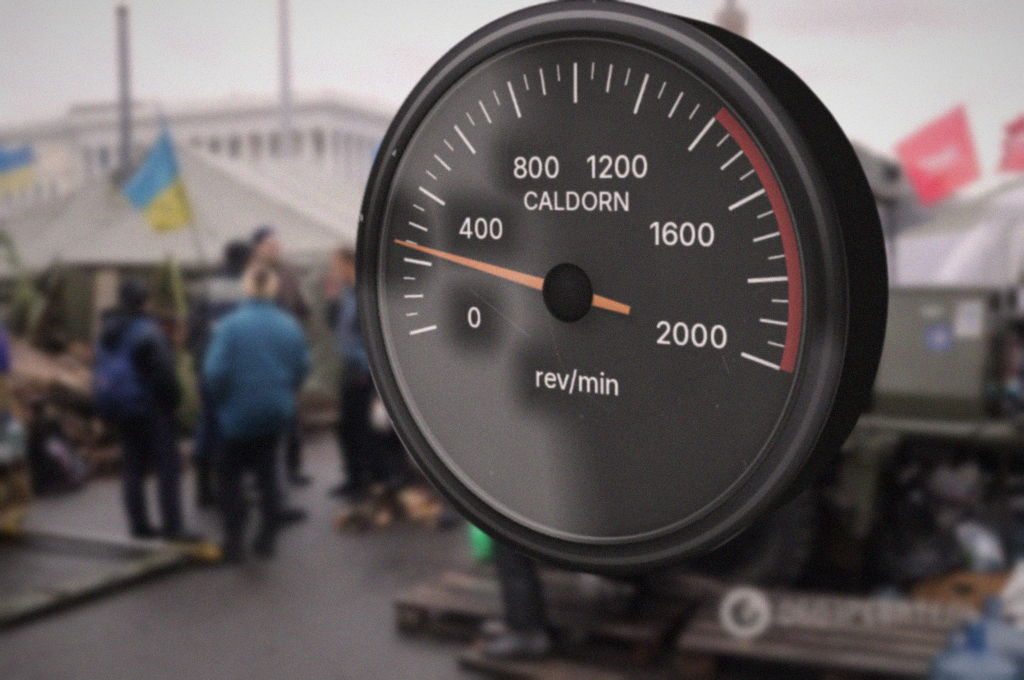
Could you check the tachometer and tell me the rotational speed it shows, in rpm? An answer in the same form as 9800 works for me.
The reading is 250
